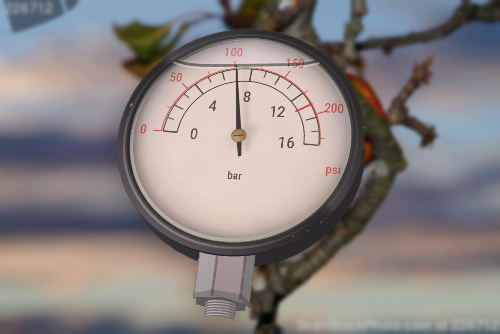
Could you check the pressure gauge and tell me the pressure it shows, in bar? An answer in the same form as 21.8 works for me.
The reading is 7
